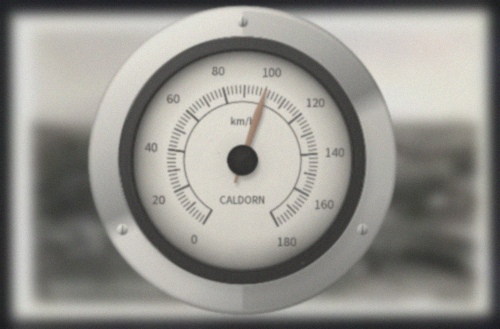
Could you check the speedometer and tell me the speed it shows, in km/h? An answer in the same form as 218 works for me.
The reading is 100
